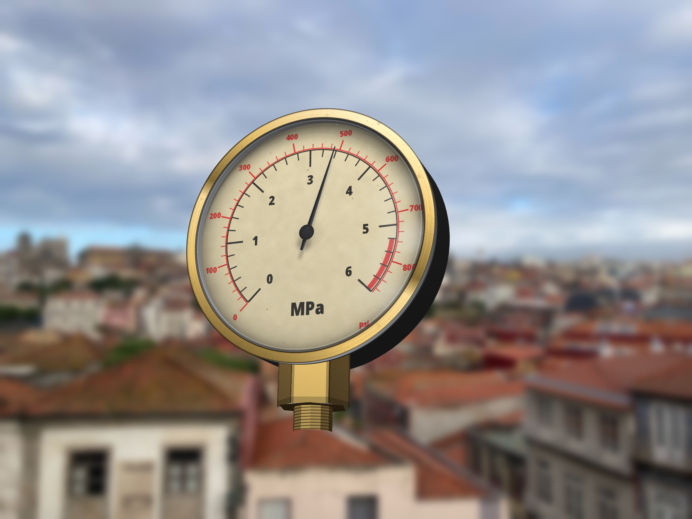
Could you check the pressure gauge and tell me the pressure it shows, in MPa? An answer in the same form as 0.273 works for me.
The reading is 3.4
